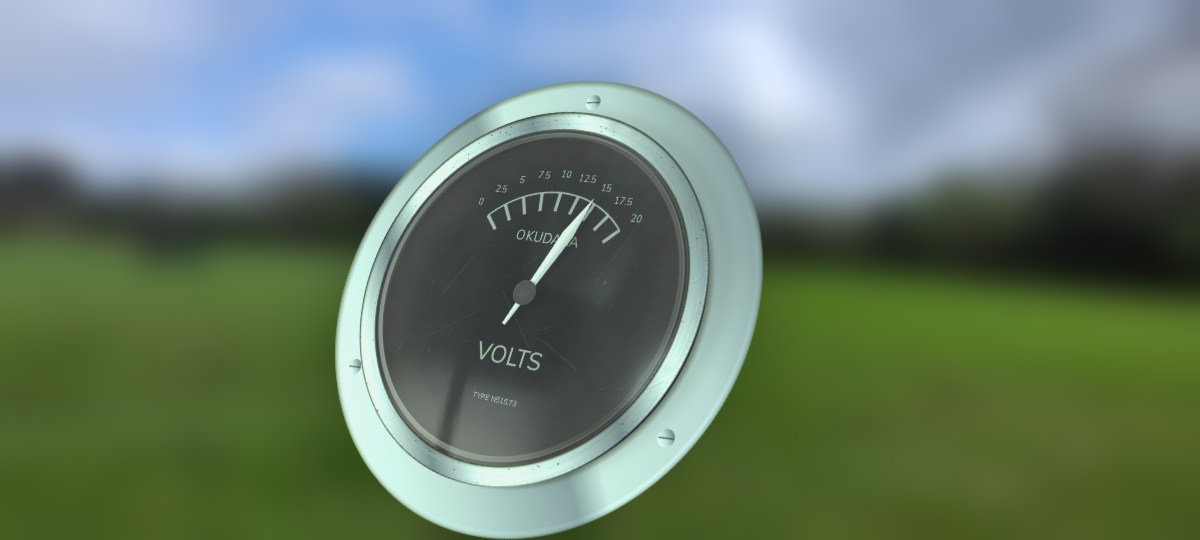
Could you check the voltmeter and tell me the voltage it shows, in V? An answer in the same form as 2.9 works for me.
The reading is 15
